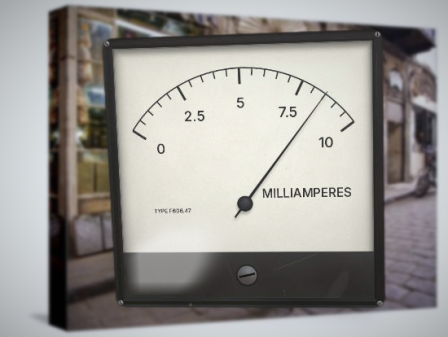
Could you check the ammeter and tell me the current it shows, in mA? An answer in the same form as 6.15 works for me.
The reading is 8.5
